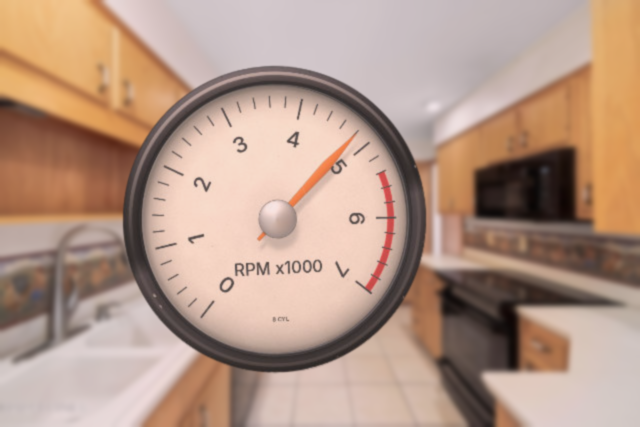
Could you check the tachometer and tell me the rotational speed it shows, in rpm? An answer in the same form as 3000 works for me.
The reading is 4800
